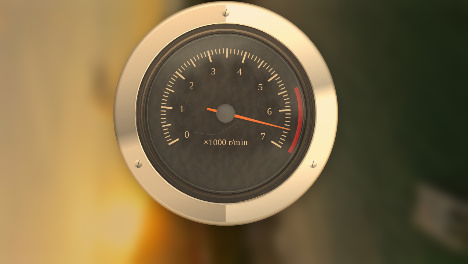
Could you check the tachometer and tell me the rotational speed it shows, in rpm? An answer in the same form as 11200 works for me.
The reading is 6500
